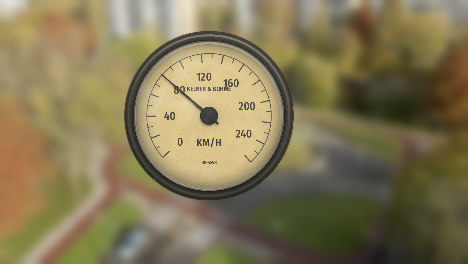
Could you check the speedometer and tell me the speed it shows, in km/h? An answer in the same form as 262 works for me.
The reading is 80
